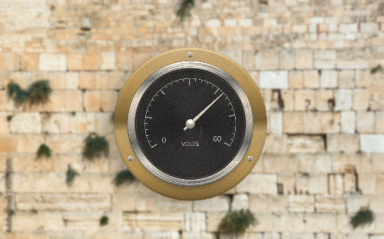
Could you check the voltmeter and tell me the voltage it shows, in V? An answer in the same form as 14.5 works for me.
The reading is 42
